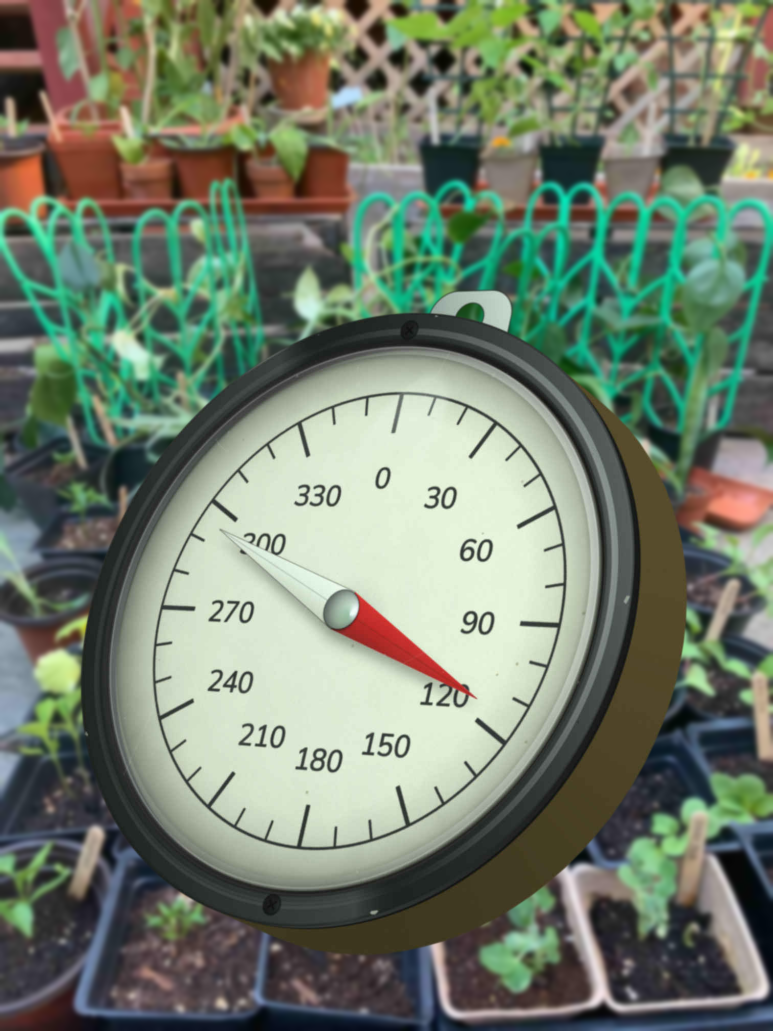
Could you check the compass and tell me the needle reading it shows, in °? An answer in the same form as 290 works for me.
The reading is 115
